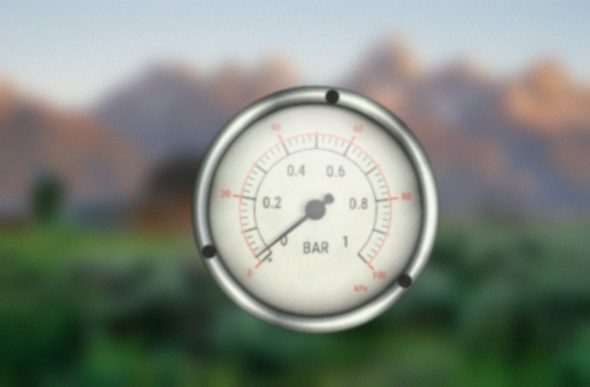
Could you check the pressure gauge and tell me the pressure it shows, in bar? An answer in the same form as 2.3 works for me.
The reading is 0.02
